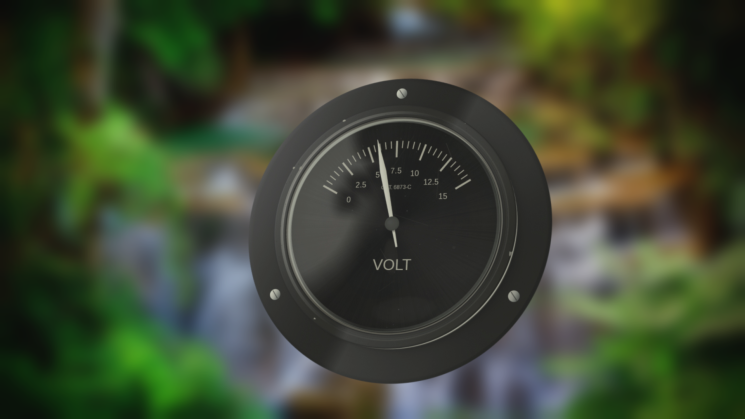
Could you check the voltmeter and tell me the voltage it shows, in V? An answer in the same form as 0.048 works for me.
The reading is 6
